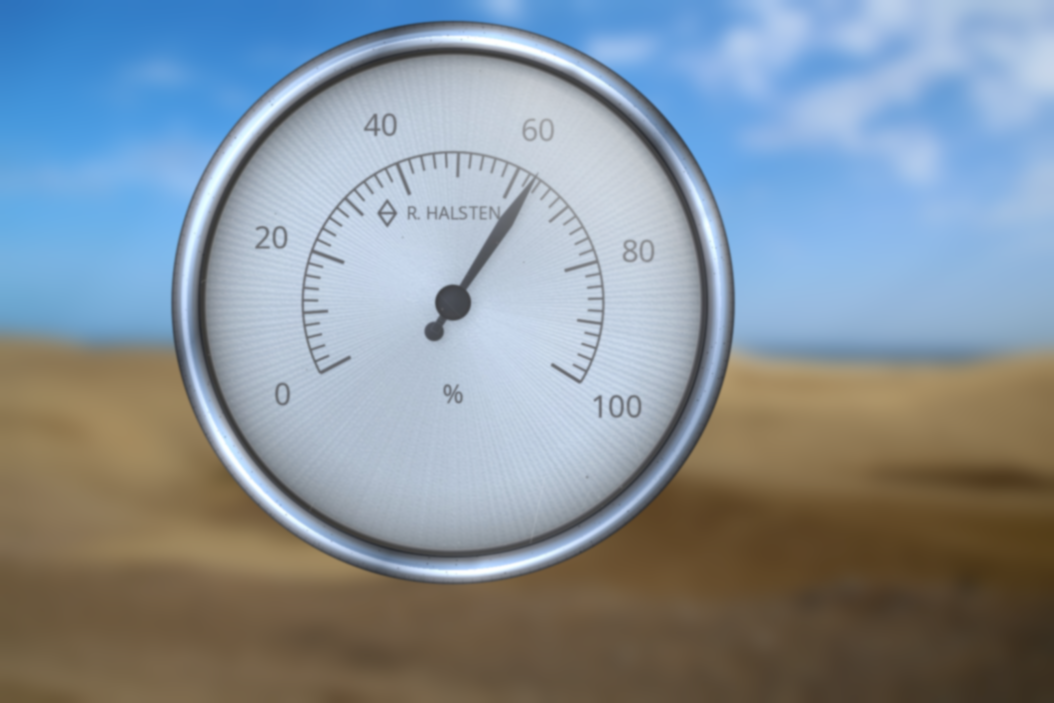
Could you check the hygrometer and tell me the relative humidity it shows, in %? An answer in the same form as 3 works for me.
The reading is 63
